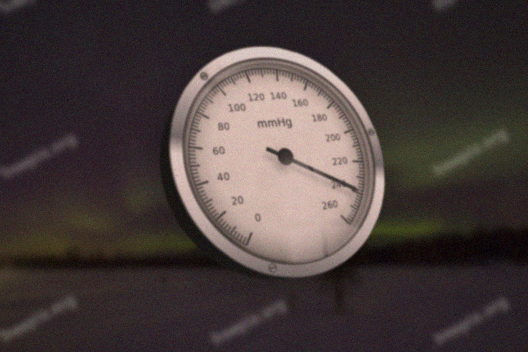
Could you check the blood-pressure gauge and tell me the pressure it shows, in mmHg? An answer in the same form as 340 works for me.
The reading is 240
